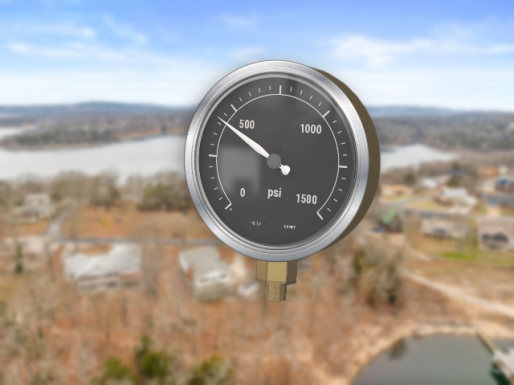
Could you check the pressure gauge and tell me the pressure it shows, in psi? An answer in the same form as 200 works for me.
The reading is 425
